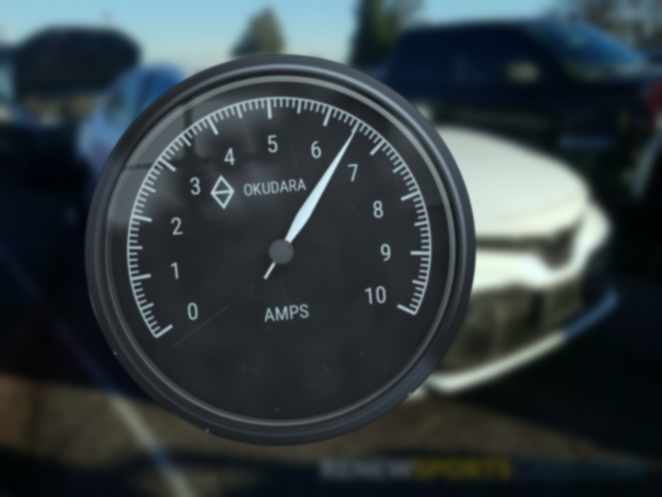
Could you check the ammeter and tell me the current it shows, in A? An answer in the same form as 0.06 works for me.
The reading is 6.5
